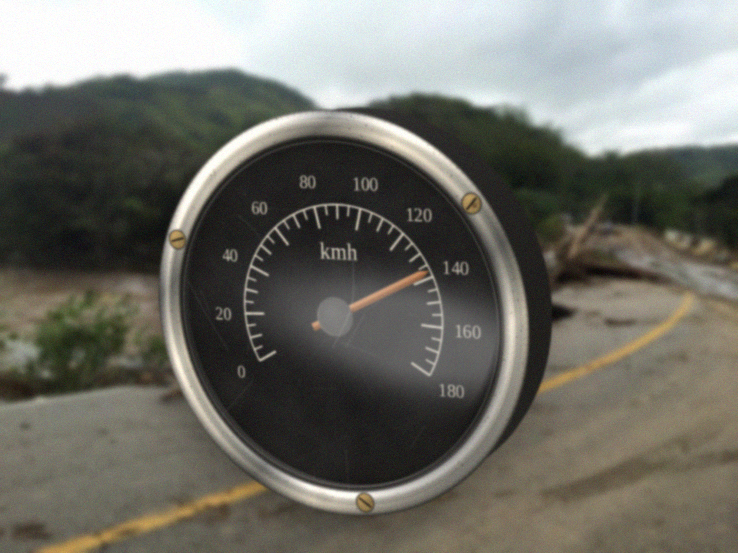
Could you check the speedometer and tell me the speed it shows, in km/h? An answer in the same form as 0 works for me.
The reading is 137.5
